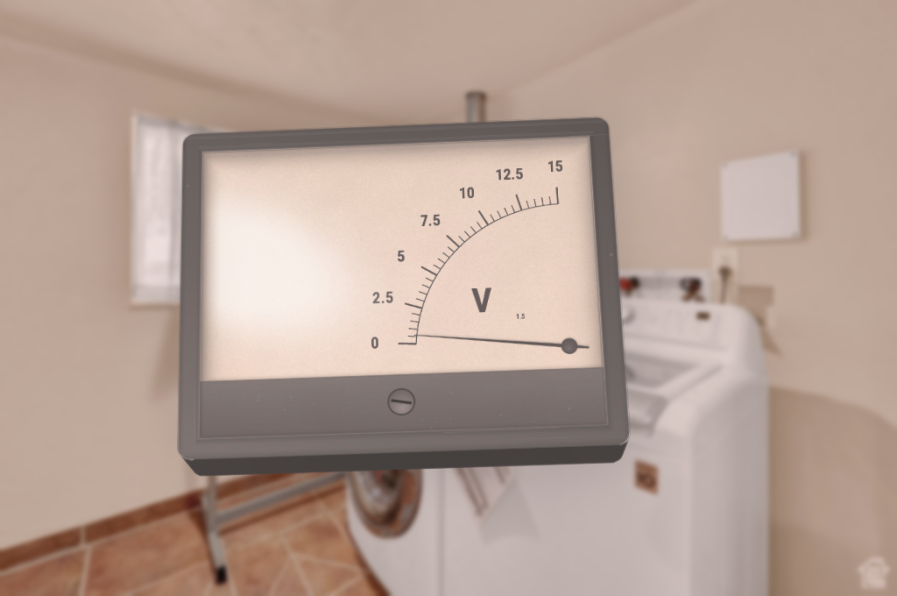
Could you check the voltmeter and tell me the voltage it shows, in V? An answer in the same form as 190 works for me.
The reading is 0.5
